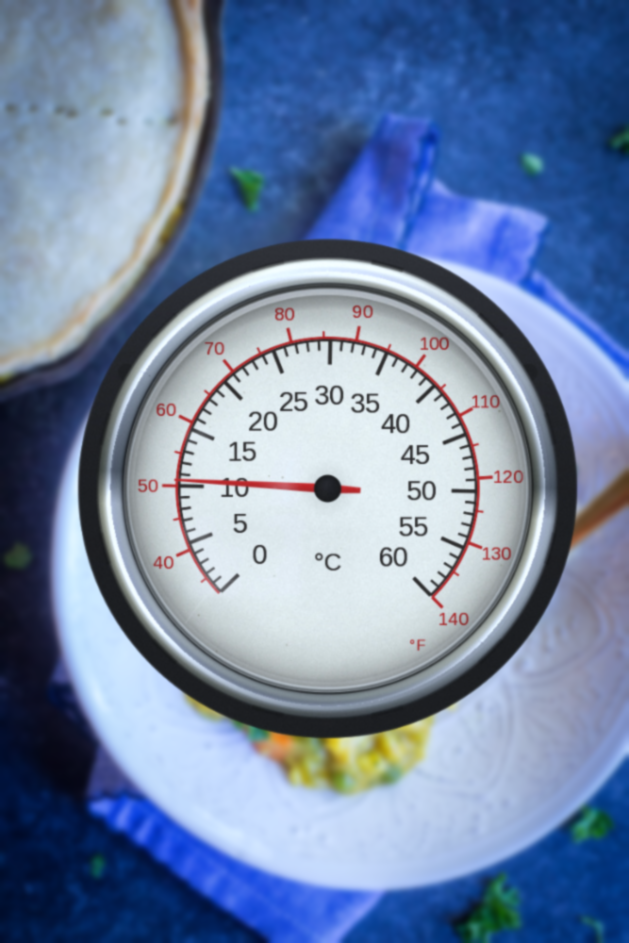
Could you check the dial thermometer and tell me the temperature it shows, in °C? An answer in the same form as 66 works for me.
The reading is 10.5
